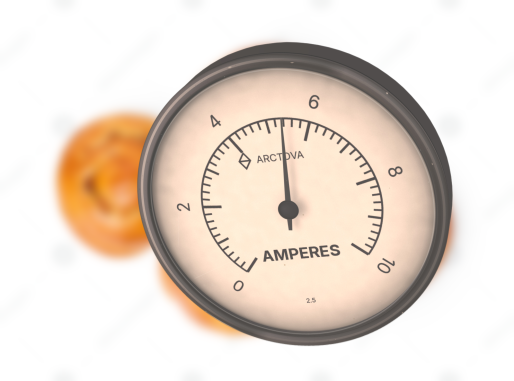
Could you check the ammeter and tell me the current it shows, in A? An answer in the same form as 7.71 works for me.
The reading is 5.4
